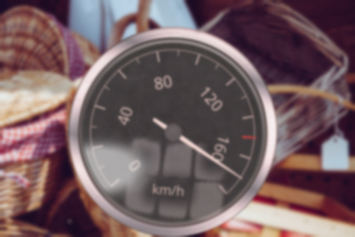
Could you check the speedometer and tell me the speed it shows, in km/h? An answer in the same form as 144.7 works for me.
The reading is 170
